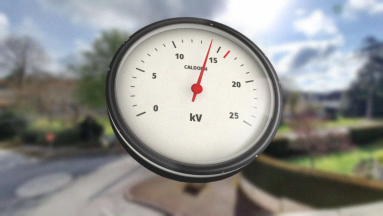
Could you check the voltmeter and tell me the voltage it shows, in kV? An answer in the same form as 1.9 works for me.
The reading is 14
